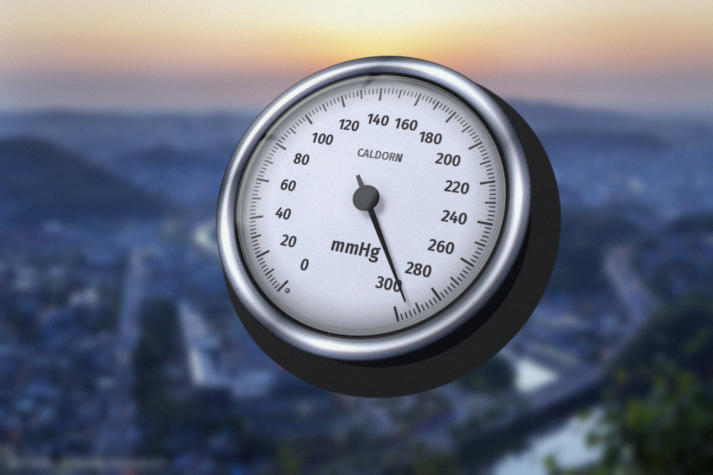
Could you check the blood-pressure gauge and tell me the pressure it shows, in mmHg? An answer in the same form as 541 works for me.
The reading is 294
